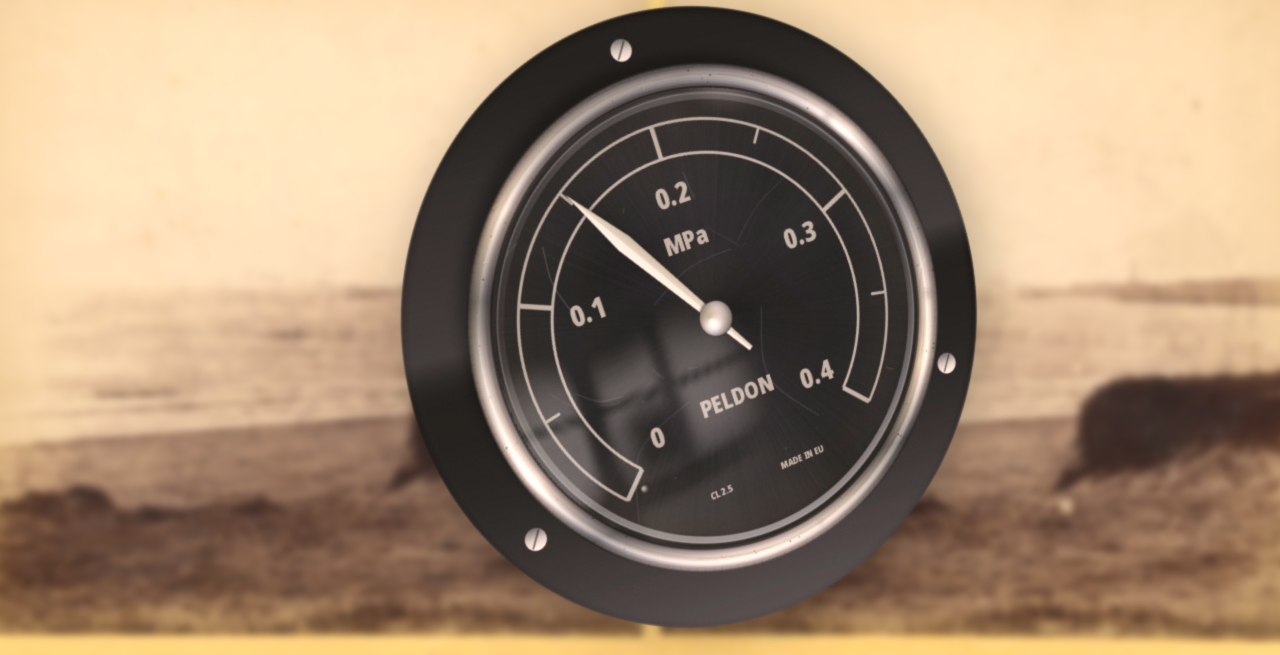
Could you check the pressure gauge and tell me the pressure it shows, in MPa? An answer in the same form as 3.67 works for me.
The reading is 0.15
